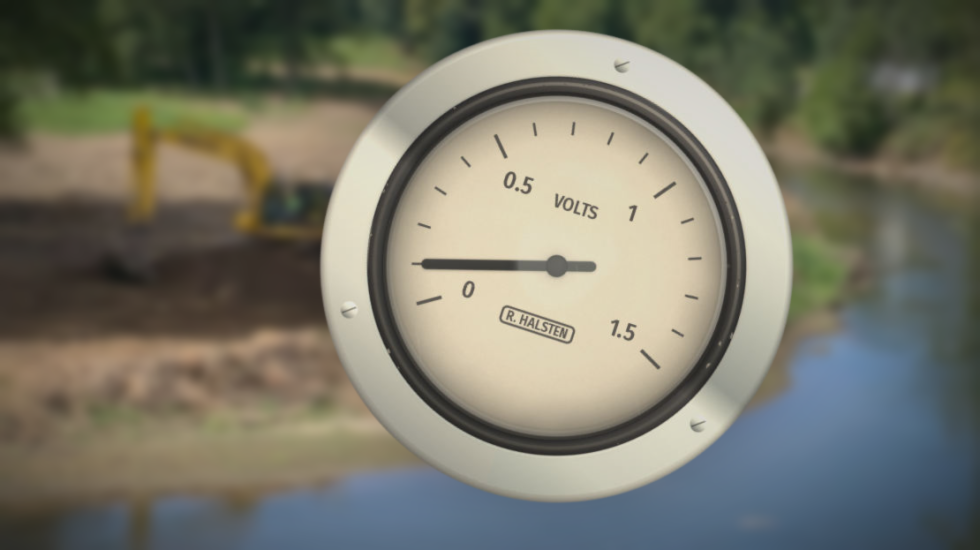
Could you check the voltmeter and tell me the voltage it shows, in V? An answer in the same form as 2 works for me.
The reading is 0.1
